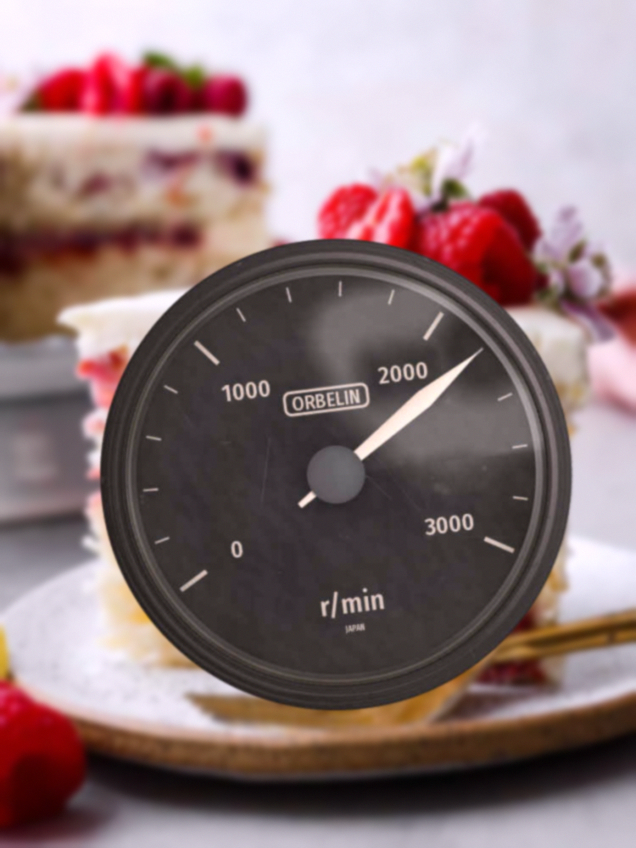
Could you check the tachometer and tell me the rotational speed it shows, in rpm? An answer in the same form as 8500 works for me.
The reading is 2200
